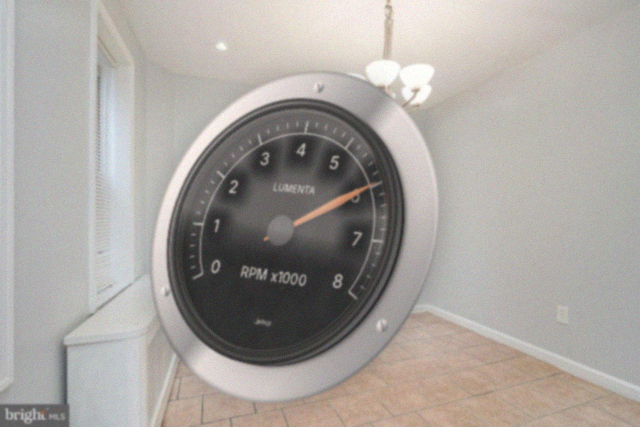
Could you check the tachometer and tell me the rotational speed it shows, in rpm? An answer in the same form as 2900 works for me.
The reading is 6000
